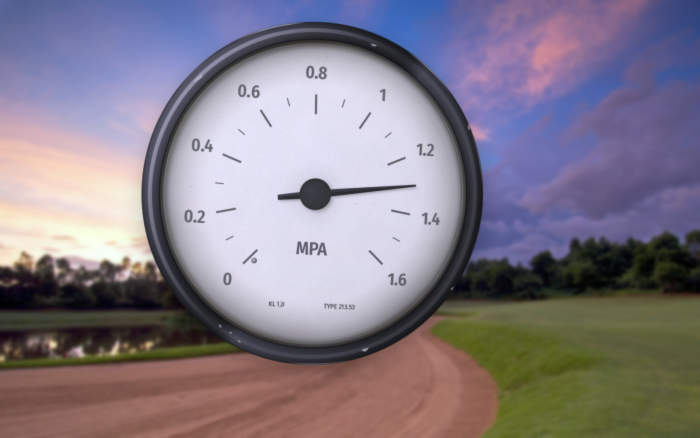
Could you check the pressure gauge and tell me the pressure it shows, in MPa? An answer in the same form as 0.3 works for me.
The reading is 1.3
